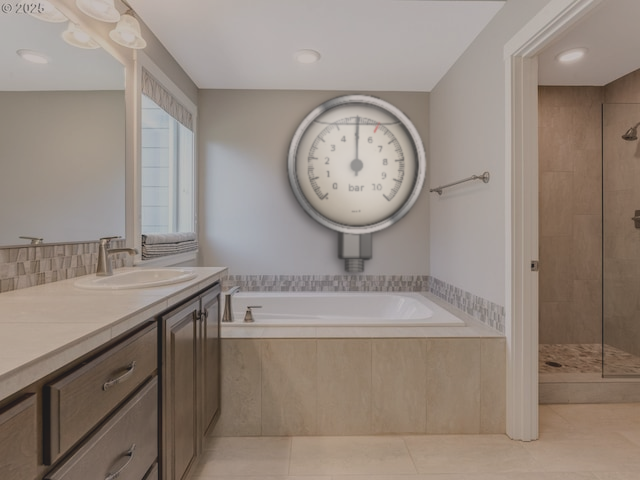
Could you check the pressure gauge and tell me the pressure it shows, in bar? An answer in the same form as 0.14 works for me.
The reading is 5
